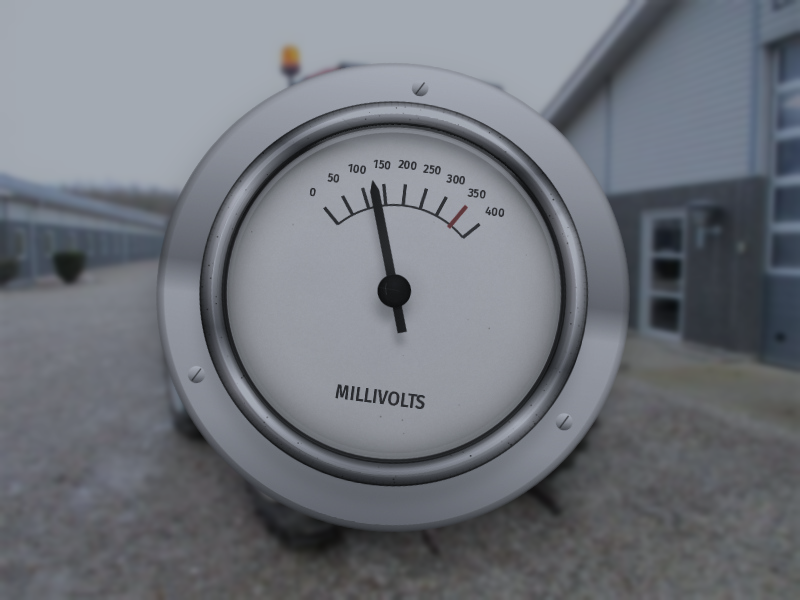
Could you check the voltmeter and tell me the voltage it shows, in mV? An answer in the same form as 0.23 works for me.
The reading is 125
